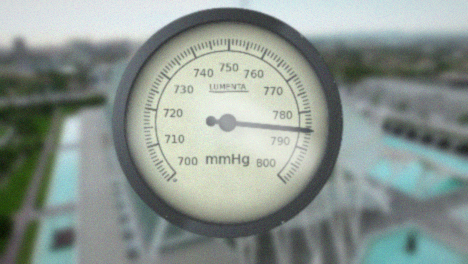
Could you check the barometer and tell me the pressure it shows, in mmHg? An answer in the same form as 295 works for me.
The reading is 785
